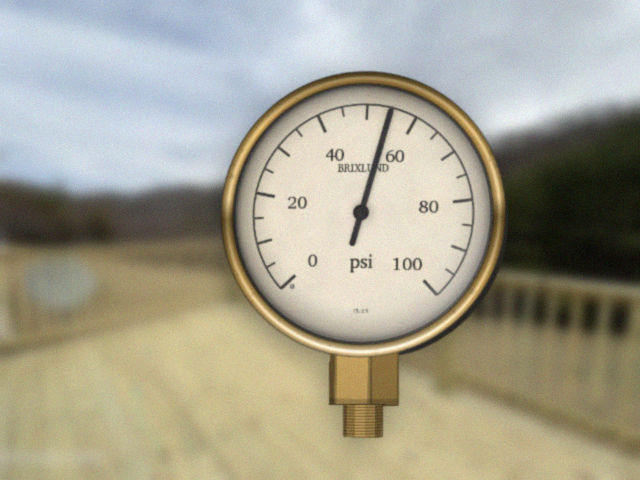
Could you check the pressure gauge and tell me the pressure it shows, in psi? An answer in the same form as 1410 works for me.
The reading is 55
